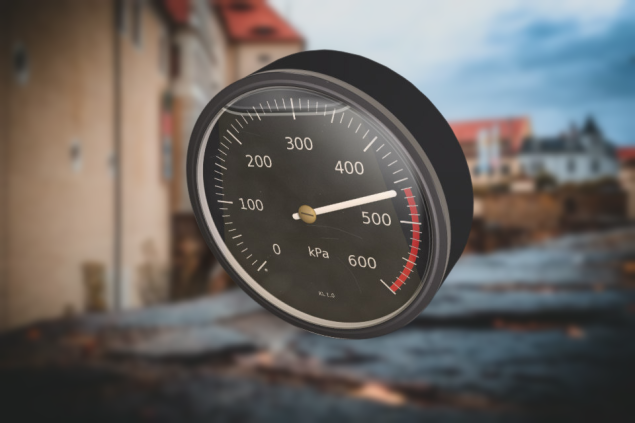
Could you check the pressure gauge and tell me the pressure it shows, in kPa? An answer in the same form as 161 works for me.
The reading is 460
